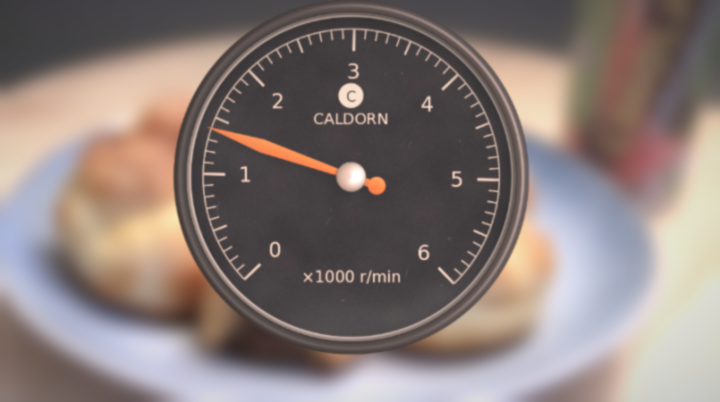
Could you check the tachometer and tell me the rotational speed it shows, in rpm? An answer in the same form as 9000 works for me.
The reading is 1400
